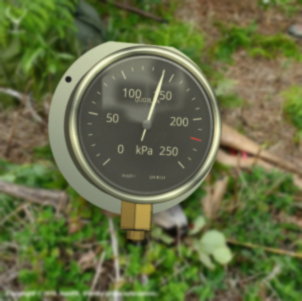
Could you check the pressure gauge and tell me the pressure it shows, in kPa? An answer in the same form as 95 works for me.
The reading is 140
